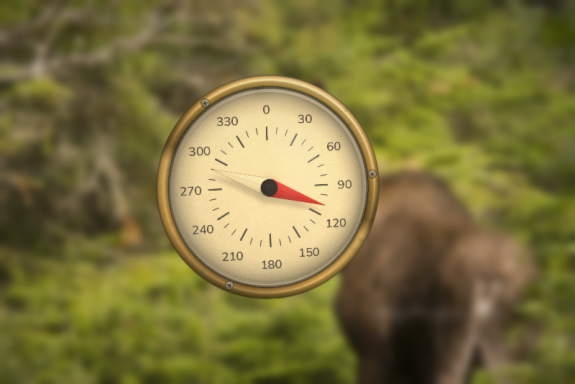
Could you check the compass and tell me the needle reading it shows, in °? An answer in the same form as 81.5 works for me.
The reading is 110
